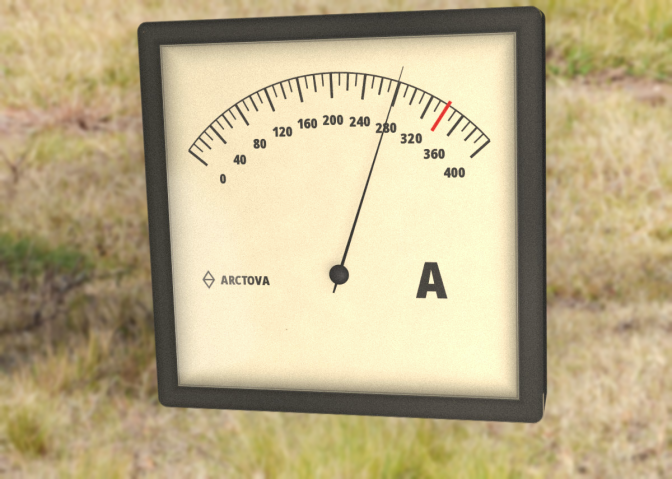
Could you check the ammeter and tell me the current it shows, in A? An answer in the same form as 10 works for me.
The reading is 280
